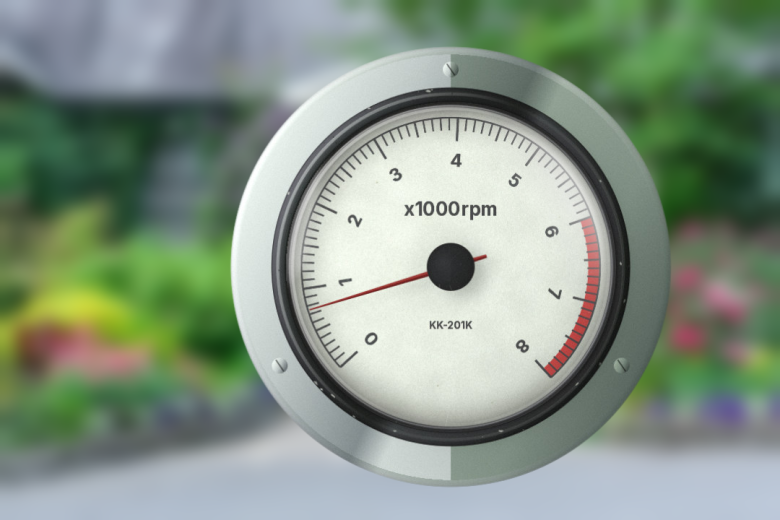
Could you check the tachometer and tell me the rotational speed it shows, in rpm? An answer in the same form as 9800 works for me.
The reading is 750
